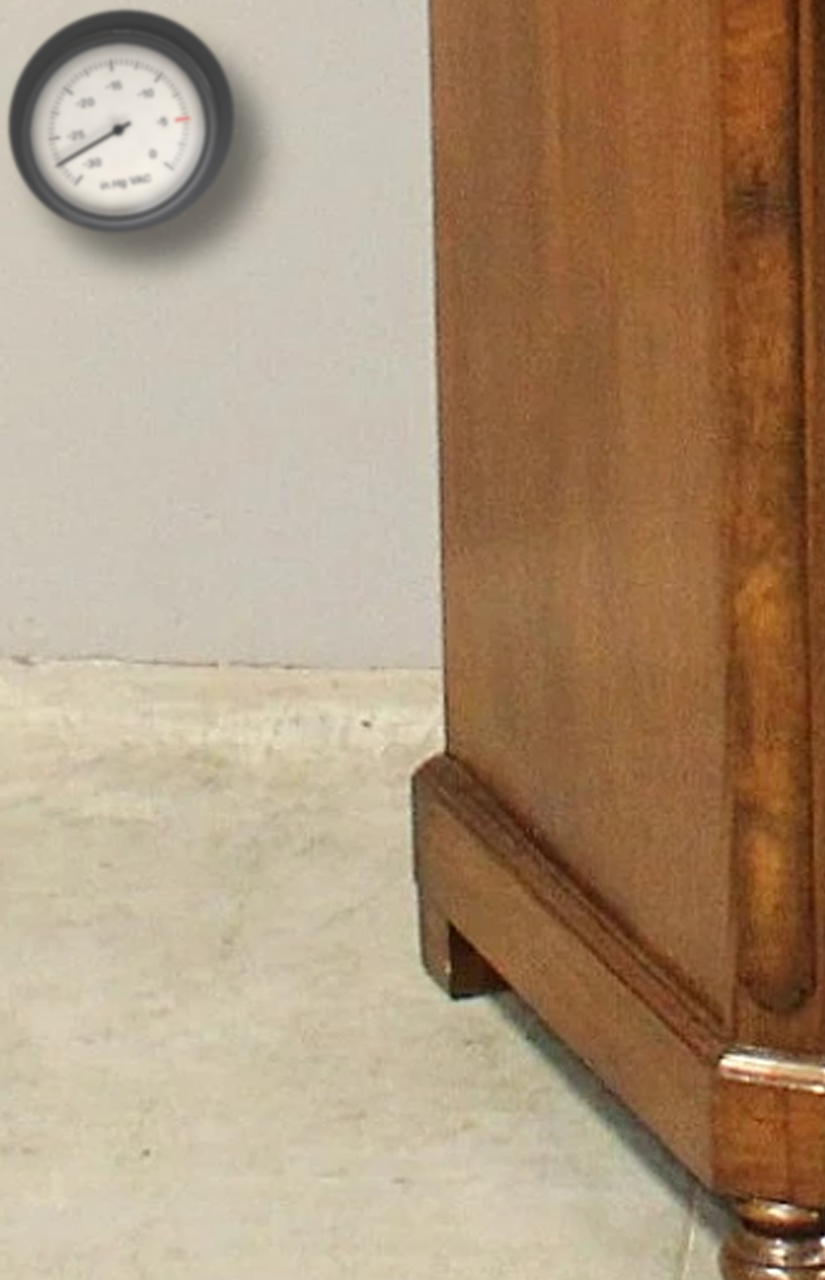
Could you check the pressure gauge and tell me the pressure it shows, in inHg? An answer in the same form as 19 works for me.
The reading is -27.5
